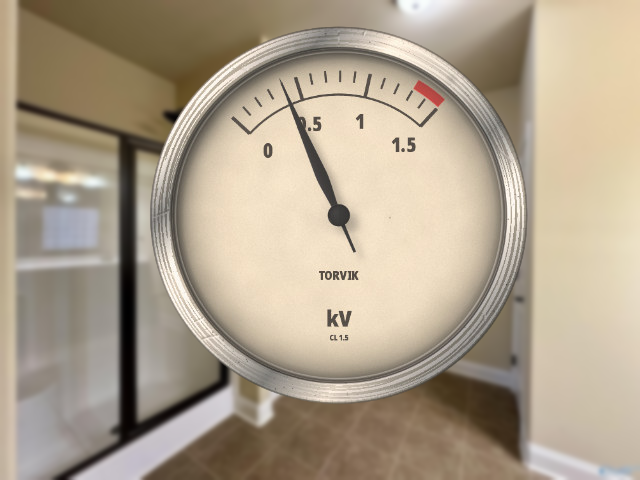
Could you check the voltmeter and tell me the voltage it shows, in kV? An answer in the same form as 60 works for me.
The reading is 0.4
